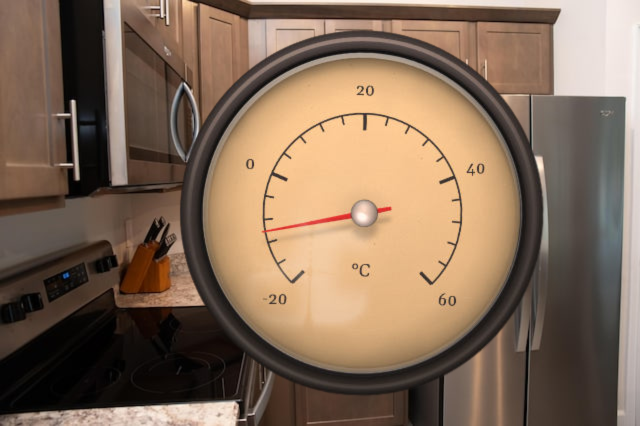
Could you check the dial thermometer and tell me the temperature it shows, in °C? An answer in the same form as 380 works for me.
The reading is -10
